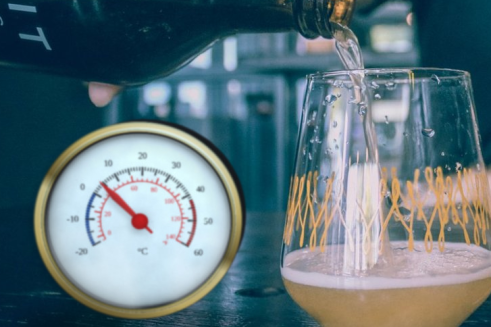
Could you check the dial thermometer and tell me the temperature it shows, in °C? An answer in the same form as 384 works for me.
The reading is 5
